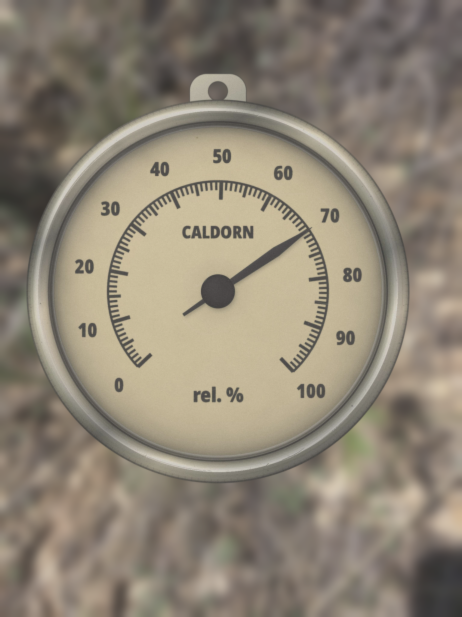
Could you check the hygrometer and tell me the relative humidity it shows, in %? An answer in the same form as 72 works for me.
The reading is 70
